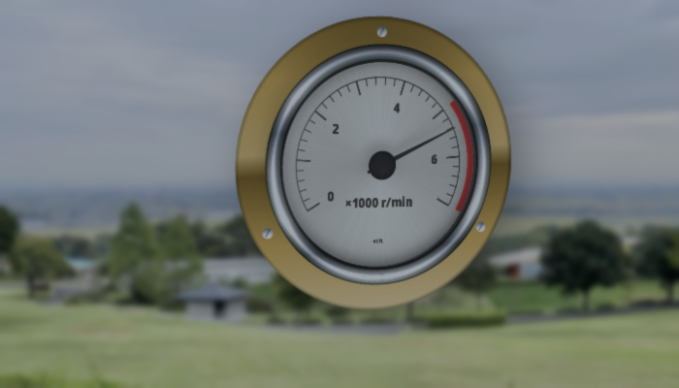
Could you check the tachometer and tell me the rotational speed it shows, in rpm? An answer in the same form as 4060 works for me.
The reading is 5400
